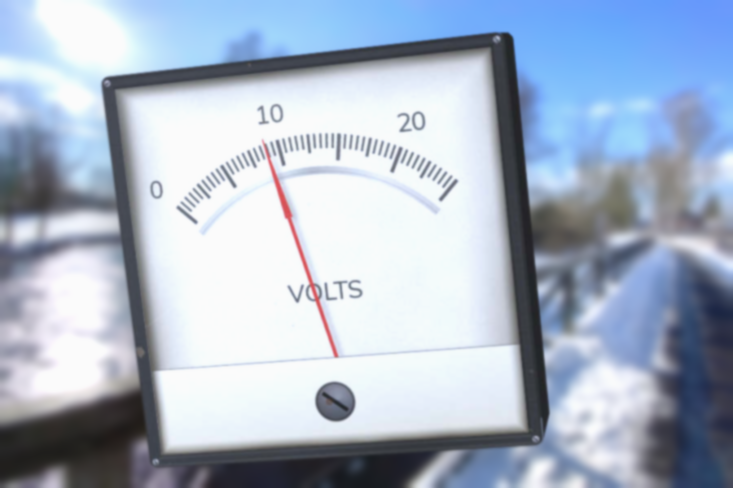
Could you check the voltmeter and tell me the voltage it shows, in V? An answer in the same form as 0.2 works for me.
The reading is 9
